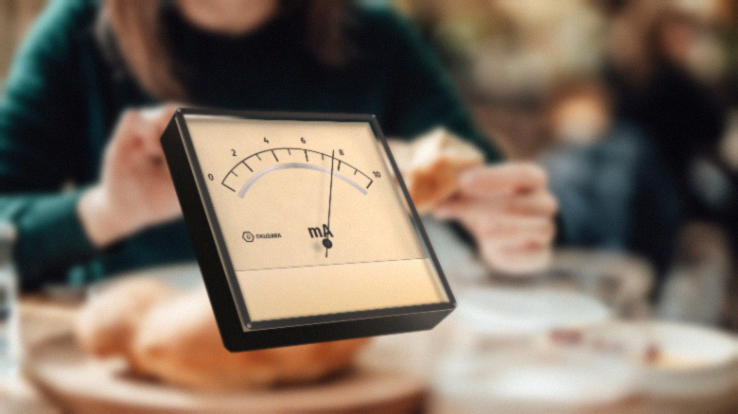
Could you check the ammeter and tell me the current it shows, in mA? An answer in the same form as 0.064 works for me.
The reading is 7.5
